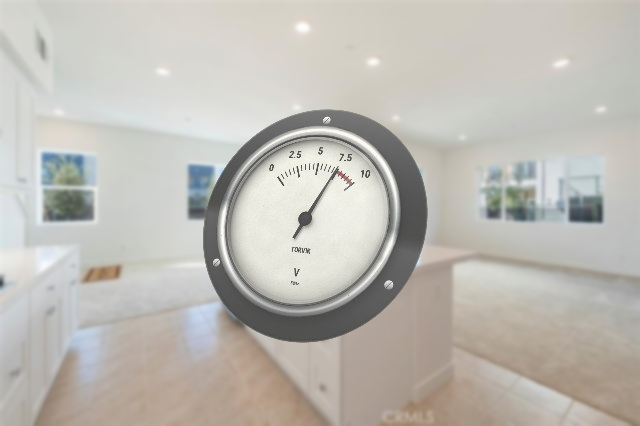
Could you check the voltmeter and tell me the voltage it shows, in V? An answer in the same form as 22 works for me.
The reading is 7.5
